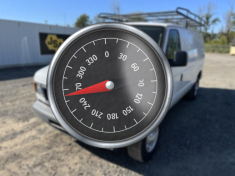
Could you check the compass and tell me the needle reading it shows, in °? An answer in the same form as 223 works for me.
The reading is 262.5
